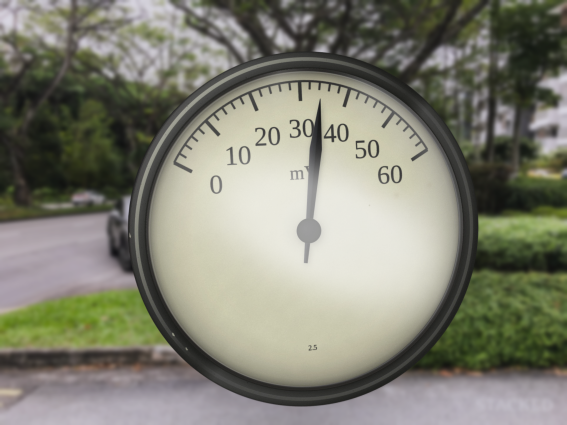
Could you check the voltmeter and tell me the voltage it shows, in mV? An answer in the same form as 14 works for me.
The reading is 34
